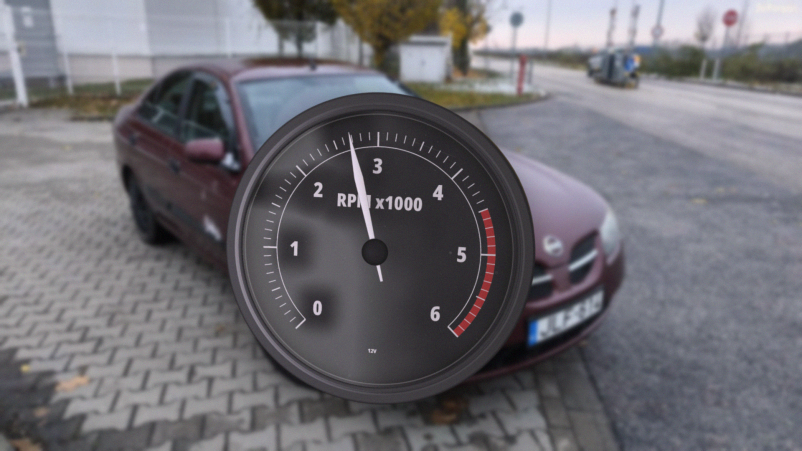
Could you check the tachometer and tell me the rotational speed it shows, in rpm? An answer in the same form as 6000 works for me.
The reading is 2700
